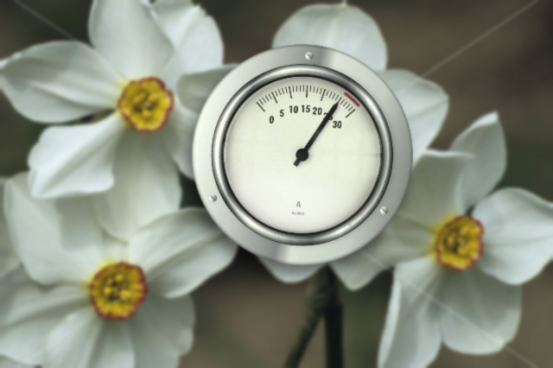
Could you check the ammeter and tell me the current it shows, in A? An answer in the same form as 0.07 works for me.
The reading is 25
